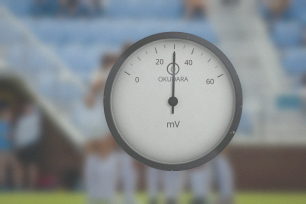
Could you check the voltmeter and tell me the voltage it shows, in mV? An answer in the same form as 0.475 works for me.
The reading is 30
